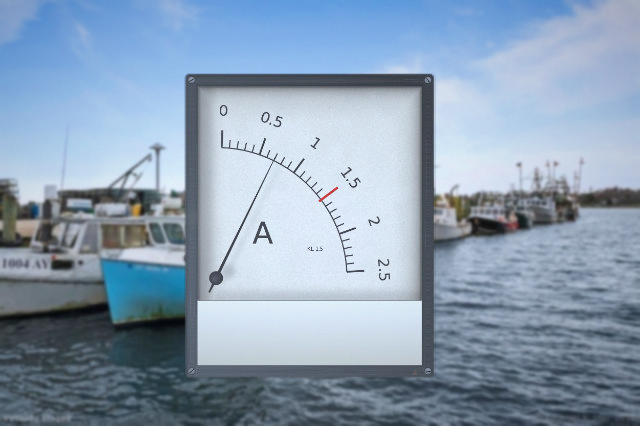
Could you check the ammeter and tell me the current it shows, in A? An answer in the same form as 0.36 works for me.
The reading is 0.7
